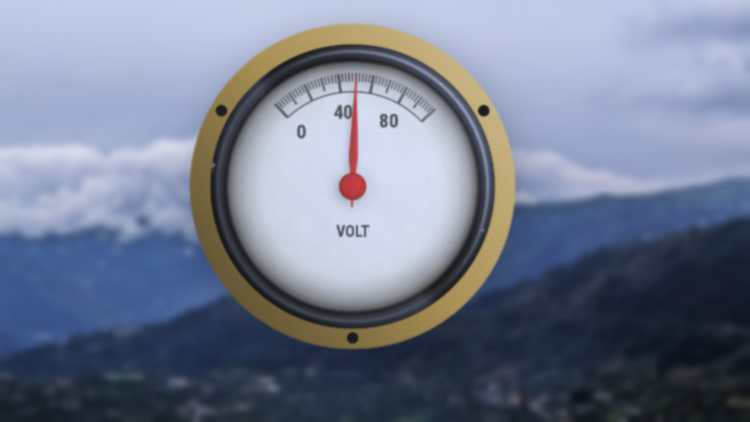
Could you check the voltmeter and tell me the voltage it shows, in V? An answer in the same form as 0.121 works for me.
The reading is 50
